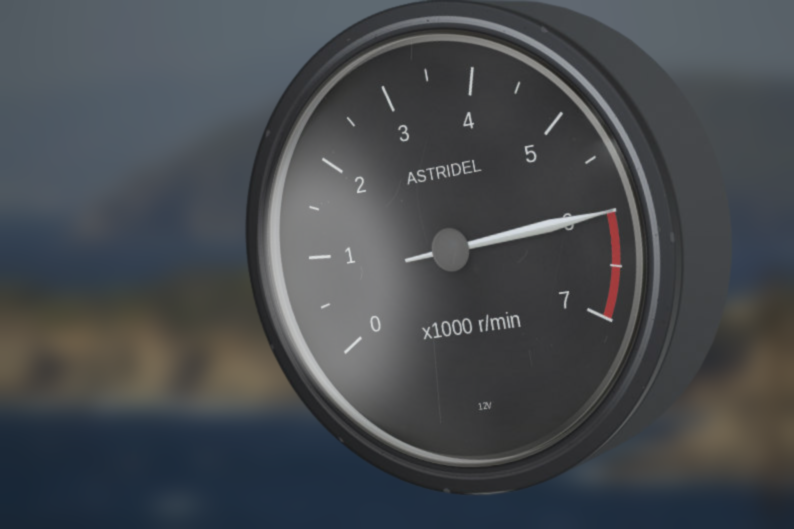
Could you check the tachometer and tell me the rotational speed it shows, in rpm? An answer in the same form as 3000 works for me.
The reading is 6000
